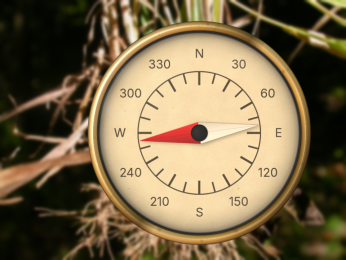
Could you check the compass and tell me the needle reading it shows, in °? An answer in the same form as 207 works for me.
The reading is 262.5
